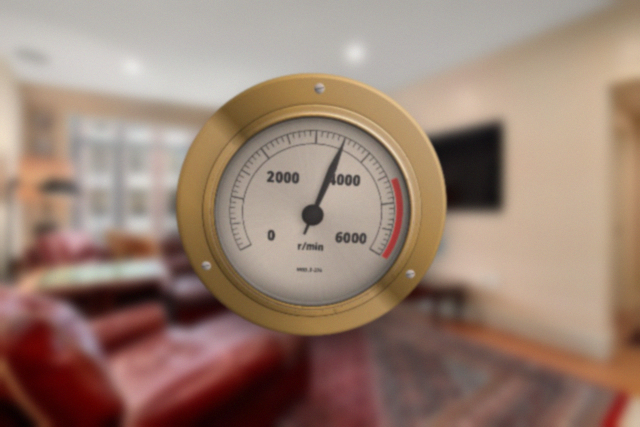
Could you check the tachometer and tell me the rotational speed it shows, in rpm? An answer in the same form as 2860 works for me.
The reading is 3500
